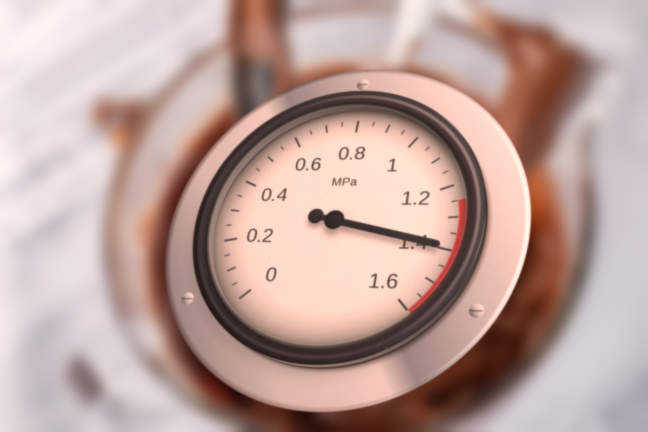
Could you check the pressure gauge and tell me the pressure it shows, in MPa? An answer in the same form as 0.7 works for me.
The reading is 1.4
